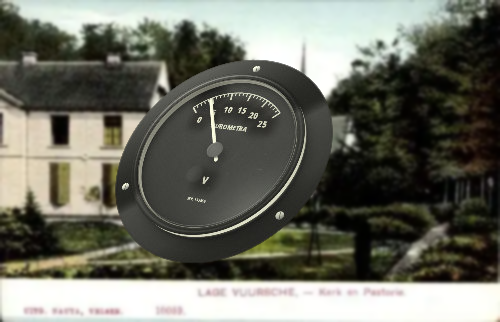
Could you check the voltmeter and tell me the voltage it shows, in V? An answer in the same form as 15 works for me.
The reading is 5
